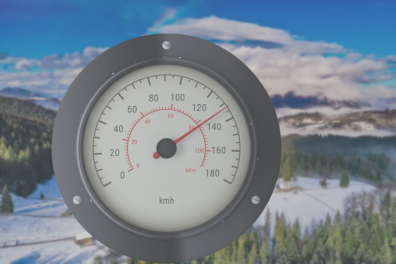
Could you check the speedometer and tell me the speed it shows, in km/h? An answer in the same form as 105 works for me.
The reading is 132.5
